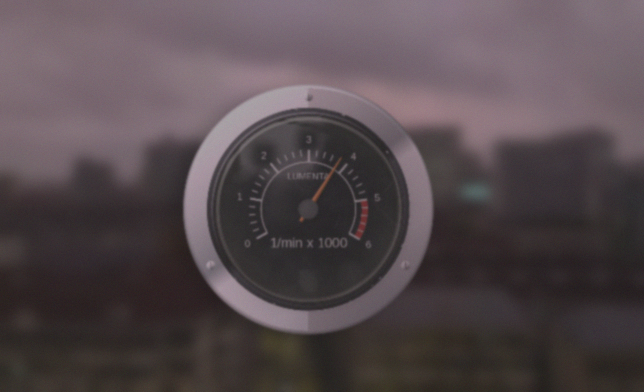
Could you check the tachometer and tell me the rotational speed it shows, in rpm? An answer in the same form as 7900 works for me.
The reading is 3800
